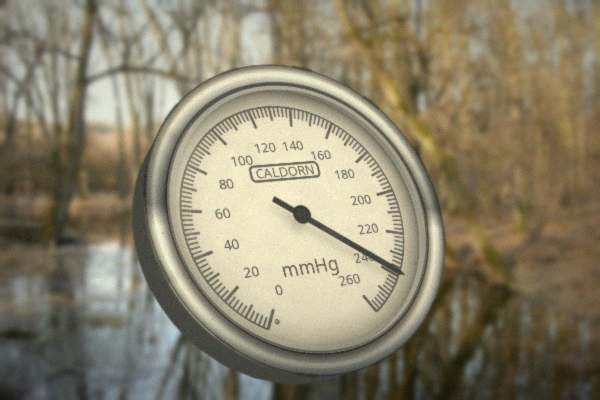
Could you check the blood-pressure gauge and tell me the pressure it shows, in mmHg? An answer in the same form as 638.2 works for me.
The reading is 240
